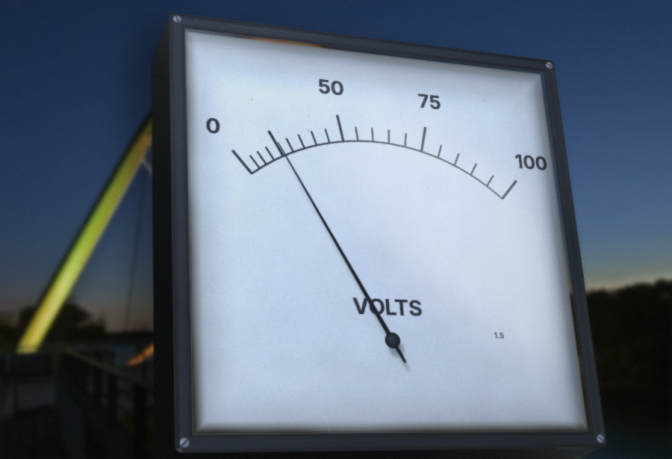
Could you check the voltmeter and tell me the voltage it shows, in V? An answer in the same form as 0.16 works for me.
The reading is 25
